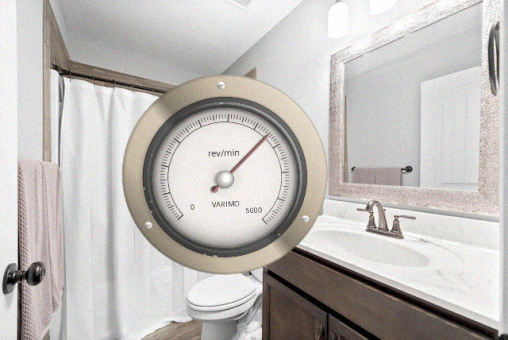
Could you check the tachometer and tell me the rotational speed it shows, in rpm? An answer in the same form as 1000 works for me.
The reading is 3250
